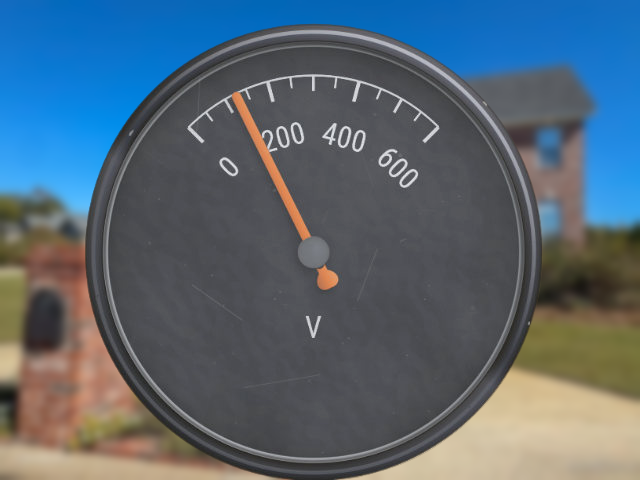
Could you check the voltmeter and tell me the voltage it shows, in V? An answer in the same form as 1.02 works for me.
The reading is 125
